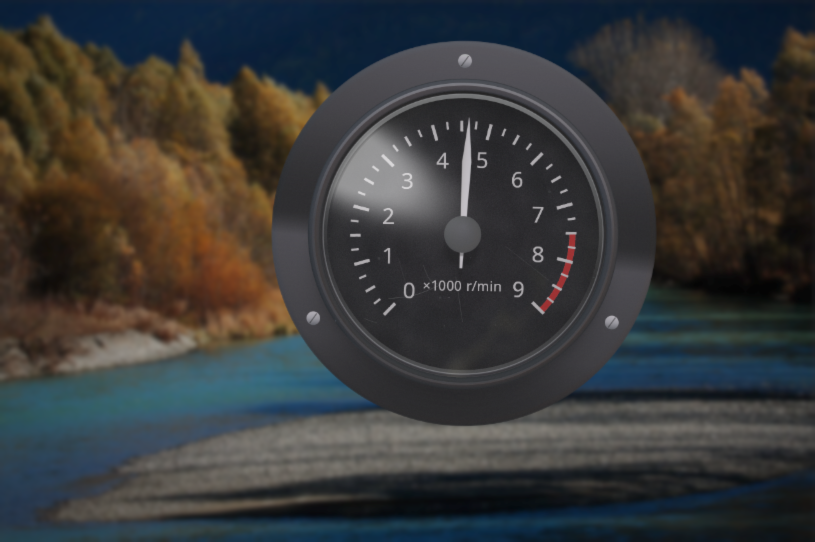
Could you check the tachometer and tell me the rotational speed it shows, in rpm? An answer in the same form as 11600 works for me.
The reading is 4625
